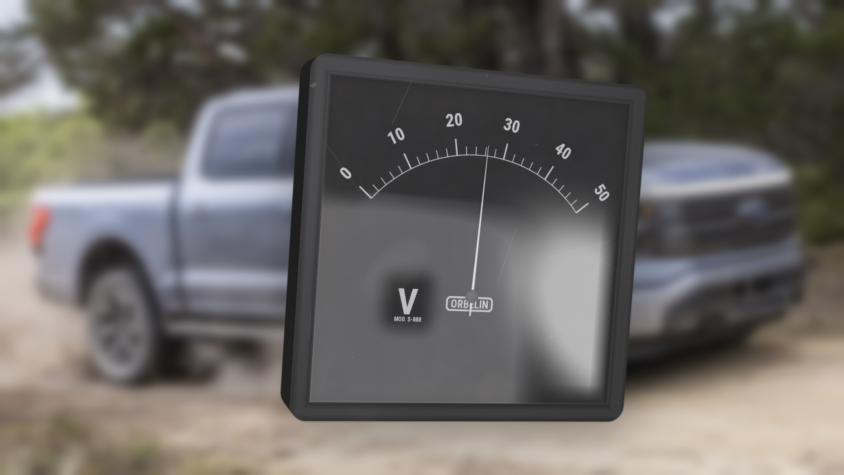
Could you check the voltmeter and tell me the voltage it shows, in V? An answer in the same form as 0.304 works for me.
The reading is 26
